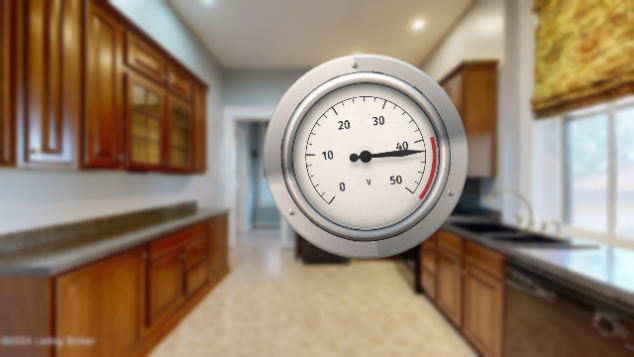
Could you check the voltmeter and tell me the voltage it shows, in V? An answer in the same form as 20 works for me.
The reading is 42
